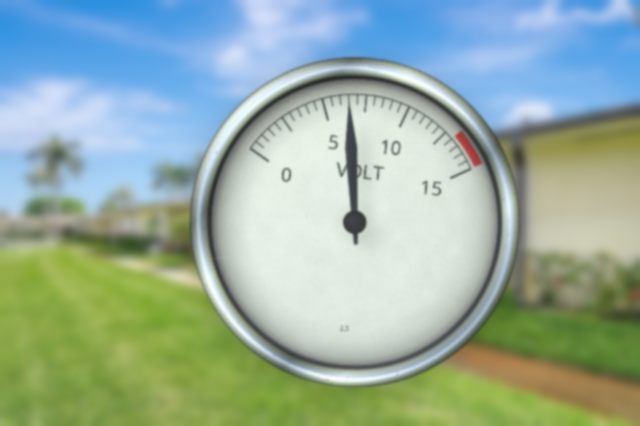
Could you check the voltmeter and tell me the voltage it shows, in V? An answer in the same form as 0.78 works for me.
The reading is 6.5
